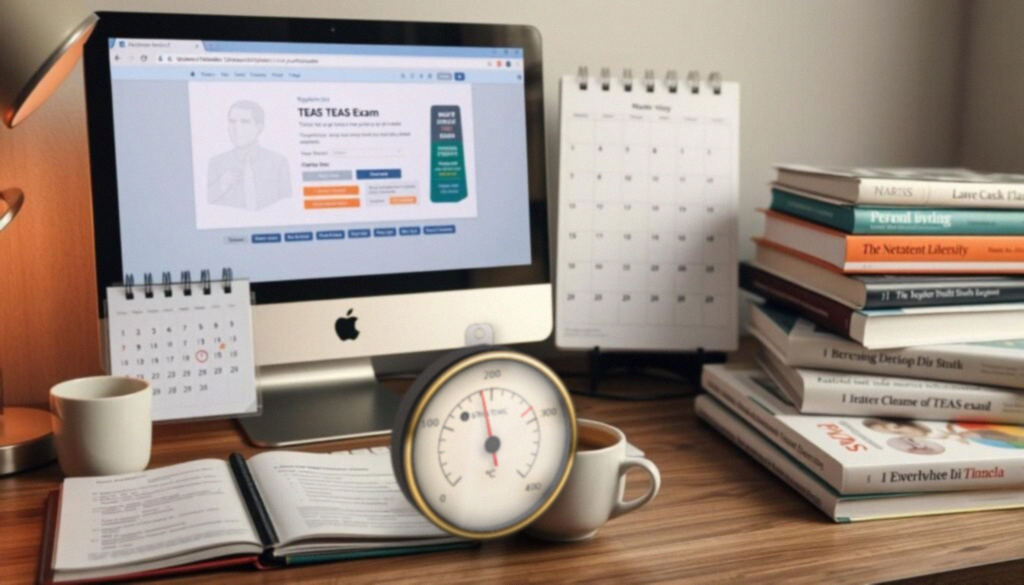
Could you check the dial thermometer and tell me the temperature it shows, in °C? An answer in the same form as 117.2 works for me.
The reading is 180
